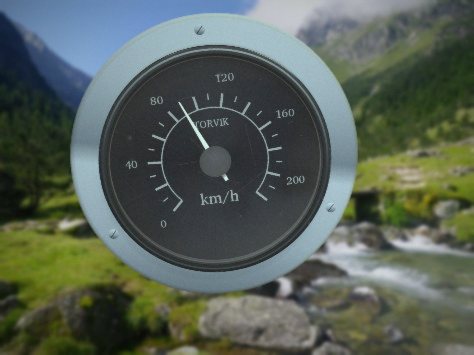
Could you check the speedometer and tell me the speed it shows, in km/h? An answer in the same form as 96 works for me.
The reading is 90
